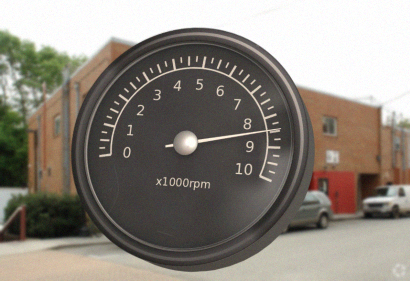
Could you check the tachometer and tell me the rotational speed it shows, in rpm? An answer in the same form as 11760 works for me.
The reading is 8500
